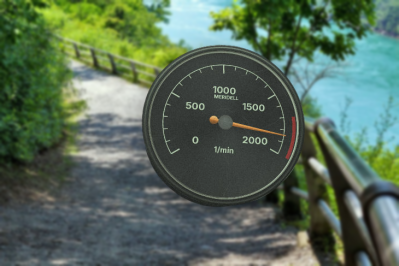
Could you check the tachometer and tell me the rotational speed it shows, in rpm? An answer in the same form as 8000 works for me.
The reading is 1850
